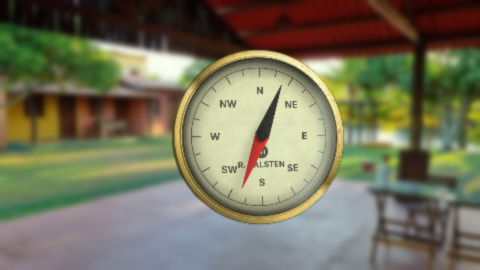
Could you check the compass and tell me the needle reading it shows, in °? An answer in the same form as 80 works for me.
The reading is 202.5
